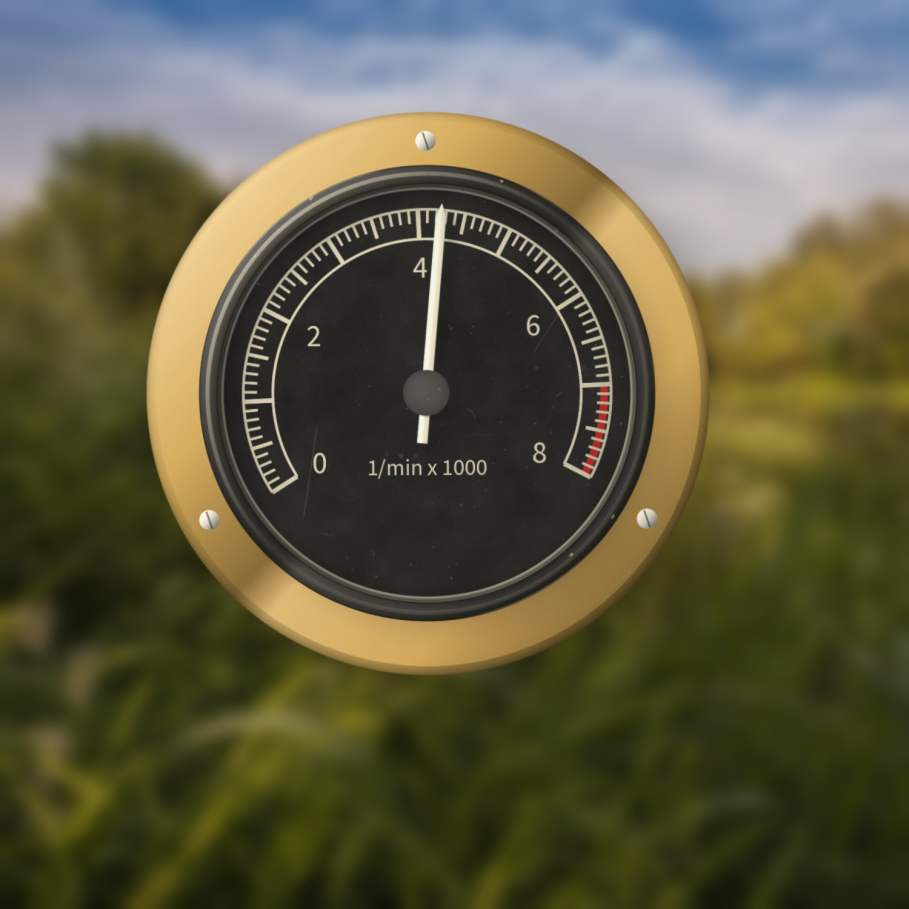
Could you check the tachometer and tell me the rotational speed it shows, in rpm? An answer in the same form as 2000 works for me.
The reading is 4250
